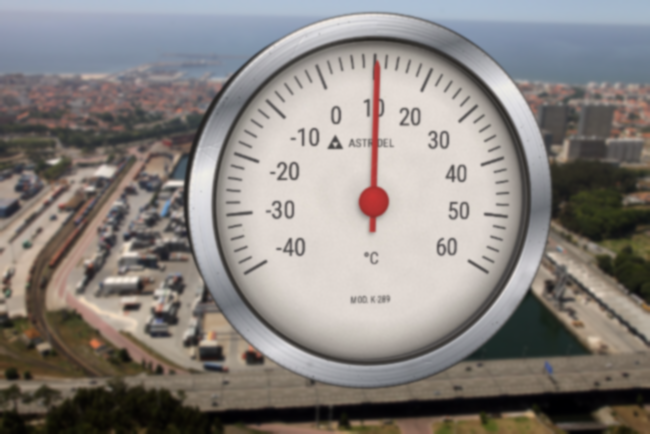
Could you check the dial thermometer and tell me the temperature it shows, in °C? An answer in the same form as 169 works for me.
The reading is 10
